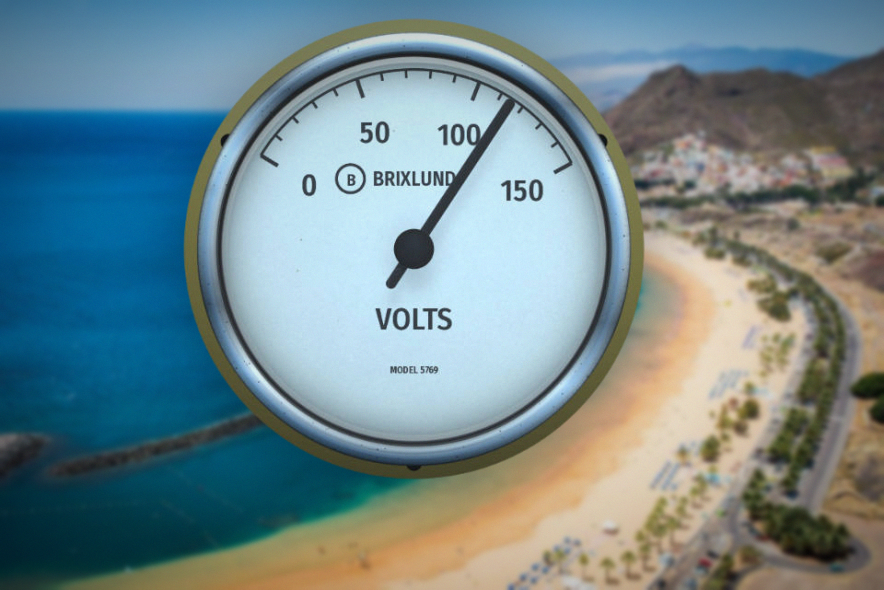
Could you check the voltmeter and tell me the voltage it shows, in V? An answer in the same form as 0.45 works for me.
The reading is 115
